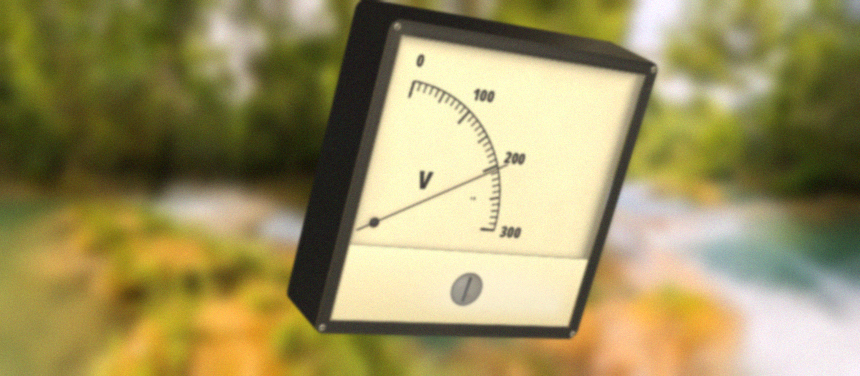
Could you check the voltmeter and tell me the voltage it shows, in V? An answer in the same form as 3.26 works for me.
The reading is 200
